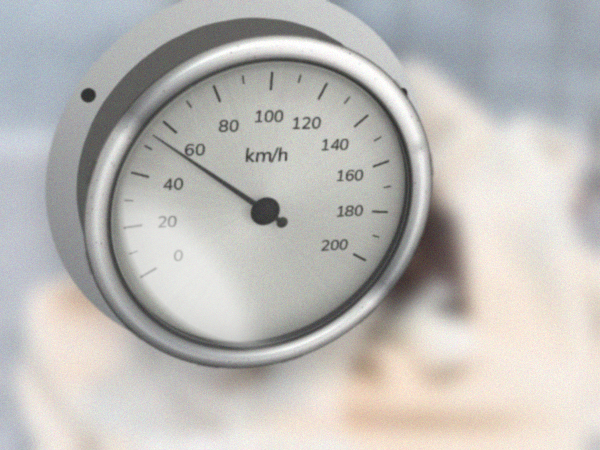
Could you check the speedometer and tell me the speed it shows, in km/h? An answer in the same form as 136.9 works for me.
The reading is 55
